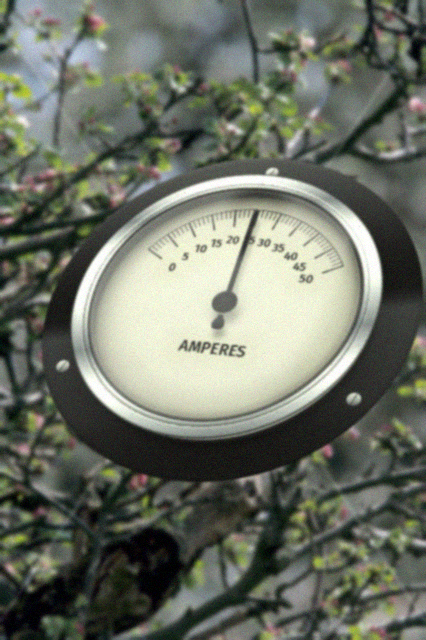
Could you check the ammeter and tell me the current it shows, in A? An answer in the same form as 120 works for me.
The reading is 25
